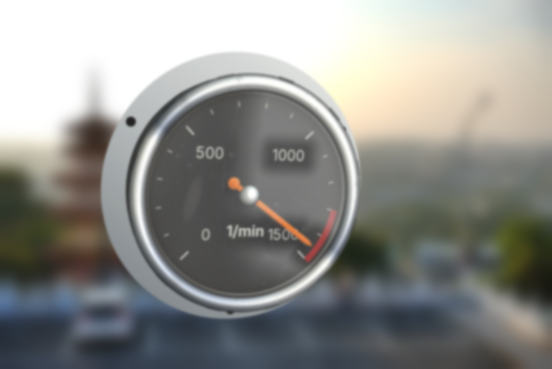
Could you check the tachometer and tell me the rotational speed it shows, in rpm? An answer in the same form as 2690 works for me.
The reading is 1450
